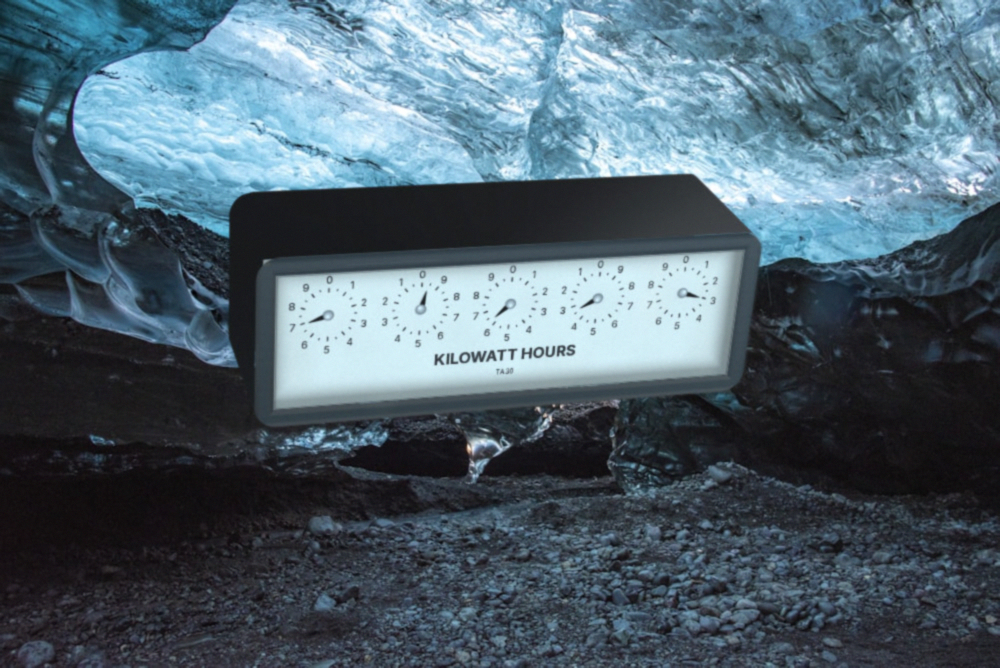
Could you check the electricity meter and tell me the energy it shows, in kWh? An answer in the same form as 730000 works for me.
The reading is 69633
